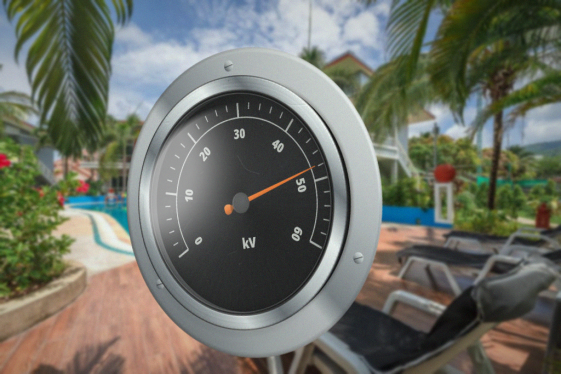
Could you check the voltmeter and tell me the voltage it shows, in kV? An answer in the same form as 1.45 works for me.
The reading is 48
